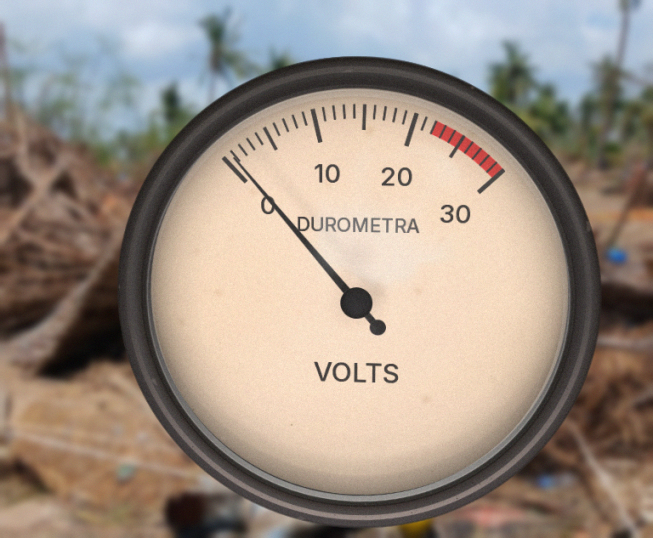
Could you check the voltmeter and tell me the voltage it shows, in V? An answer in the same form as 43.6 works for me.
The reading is 1
